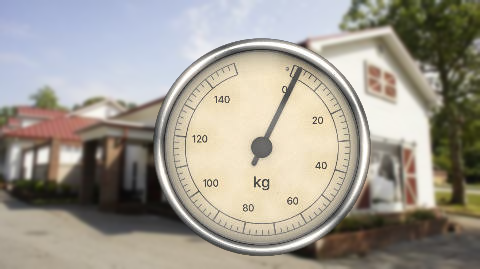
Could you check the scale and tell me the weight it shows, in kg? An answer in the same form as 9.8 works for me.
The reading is 2
